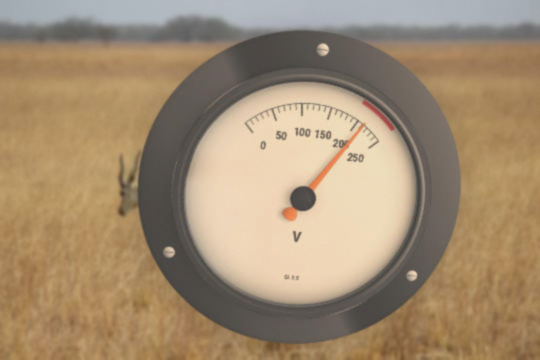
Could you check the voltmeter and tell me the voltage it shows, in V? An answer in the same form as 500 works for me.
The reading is 210
